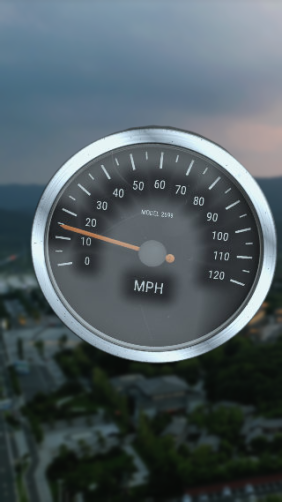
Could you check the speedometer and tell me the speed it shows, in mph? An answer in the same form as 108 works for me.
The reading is 15
